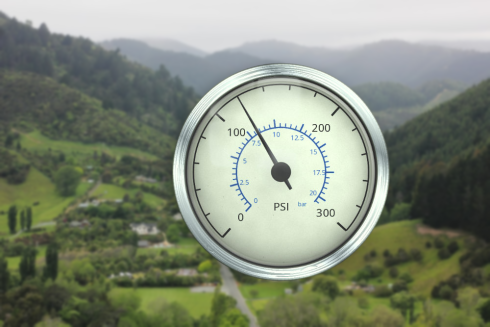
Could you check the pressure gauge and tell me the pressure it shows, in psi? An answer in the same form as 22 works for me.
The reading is 120
